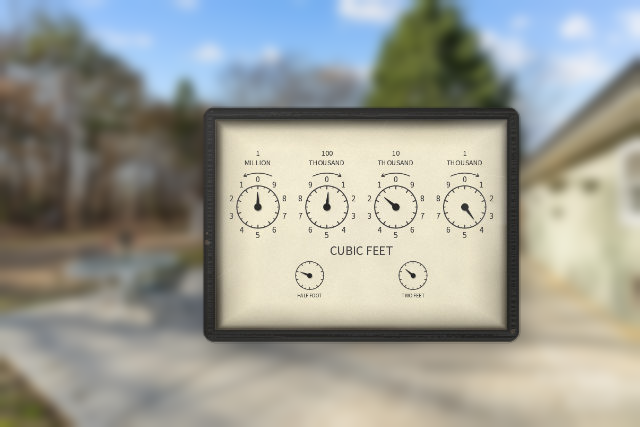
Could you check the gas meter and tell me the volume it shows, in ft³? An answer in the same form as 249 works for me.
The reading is 1400
